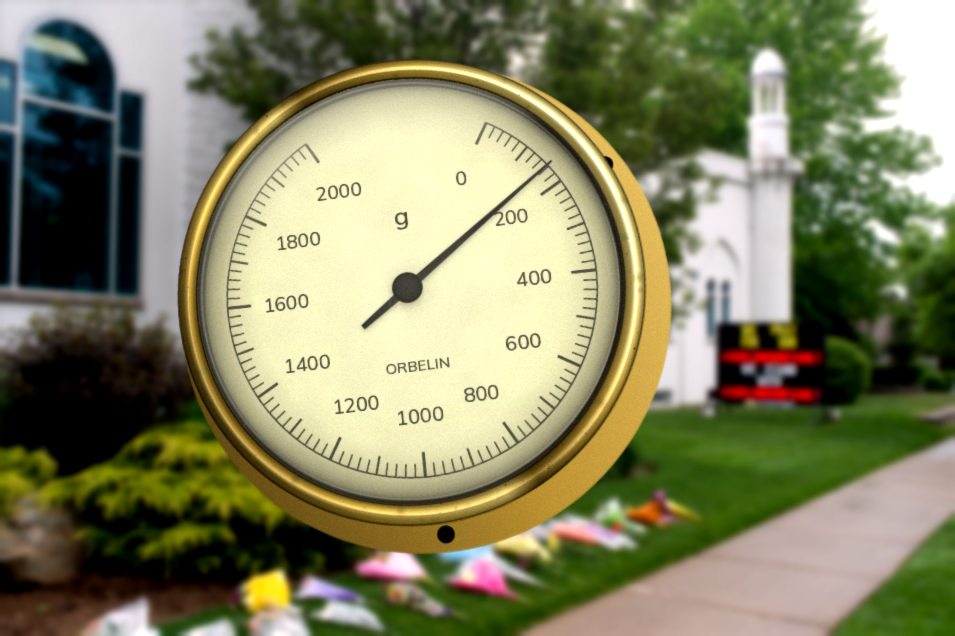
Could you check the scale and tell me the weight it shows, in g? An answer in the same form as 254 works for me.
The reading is 160
